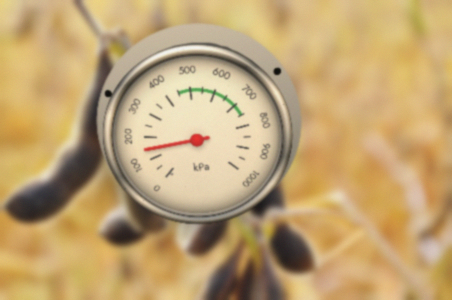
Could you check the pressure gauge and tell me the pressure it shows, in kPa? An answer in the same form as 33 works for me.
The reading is 150
